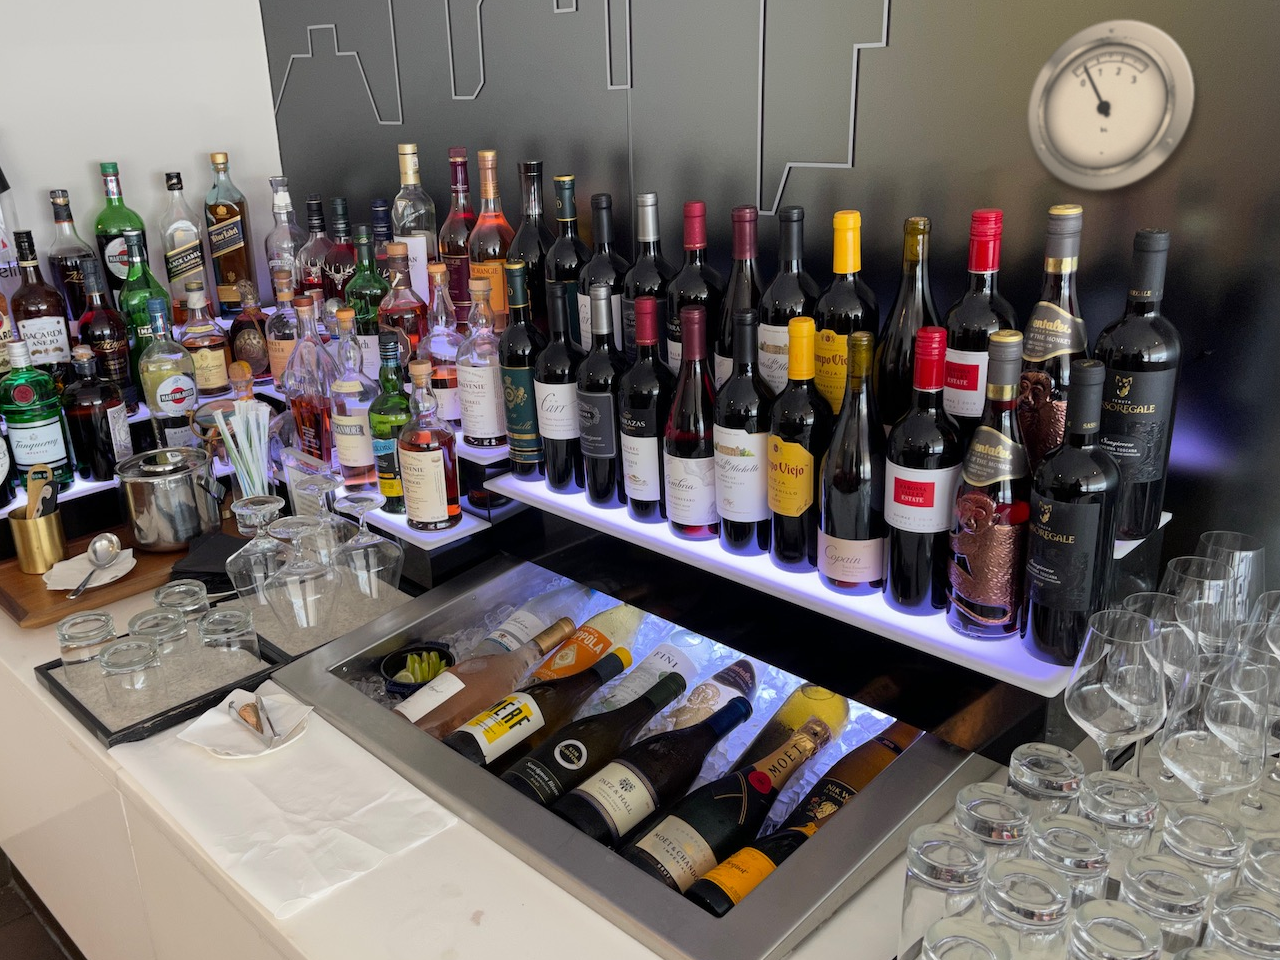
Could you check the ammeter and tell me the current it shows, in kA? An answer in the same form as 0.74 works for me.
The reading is 0.5
